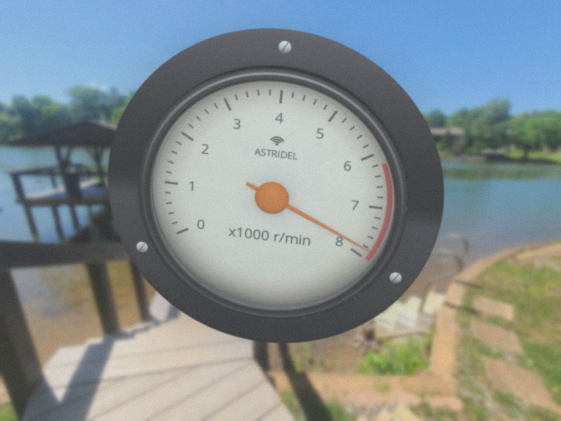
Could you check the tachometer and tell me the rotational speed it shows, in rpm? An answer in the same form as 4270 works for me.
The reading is 7800
